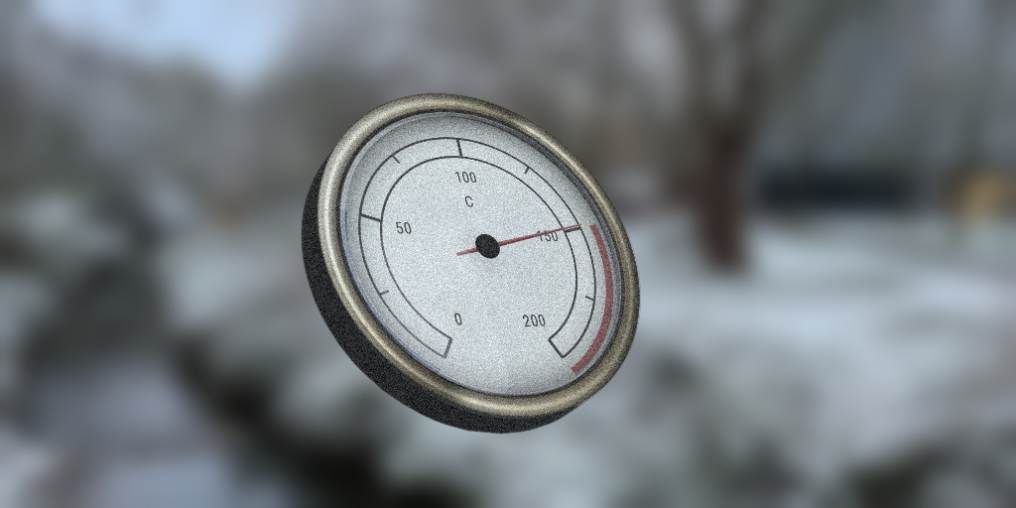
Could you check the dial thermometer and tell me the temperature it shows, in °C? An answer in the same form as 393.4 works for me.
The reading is 150
